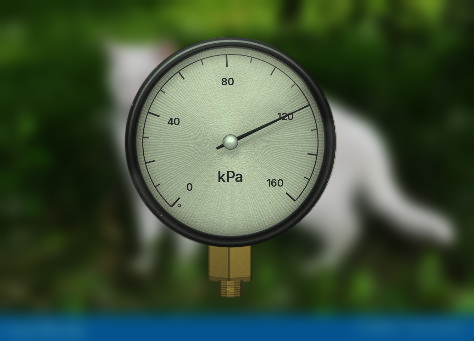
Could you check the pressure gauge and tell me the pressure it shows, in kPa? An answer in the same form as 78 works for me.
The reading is 120
